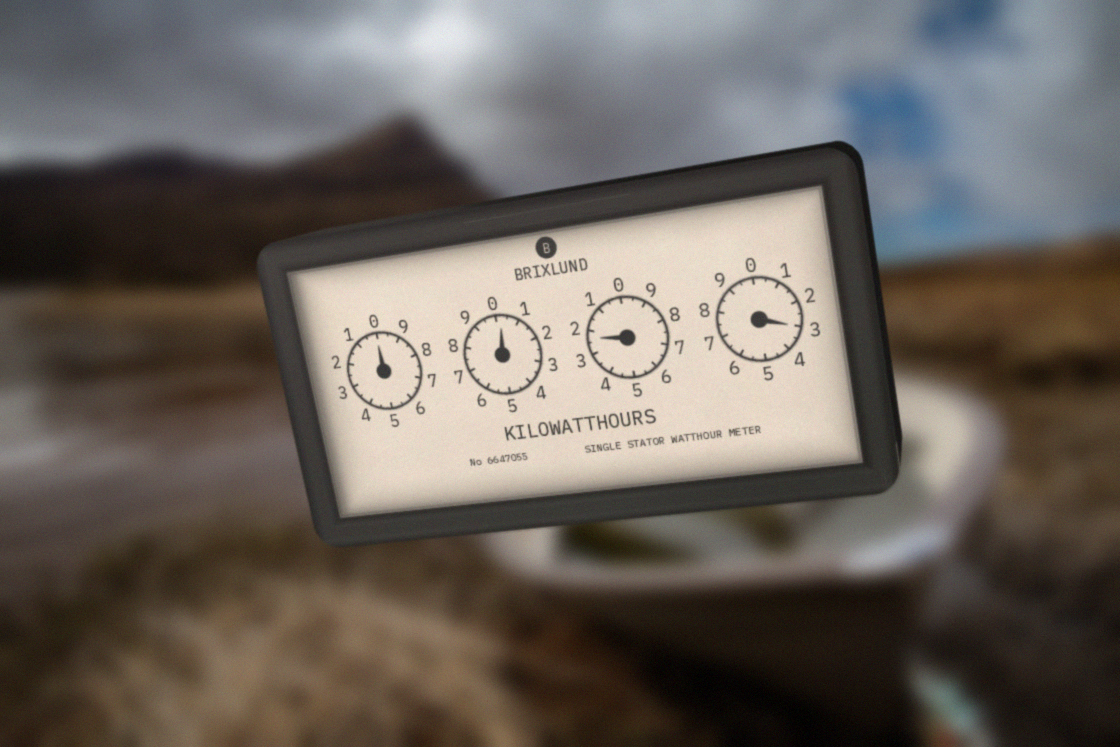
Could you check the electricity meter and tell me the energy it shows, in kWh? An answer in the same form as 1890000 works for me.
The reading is 23
